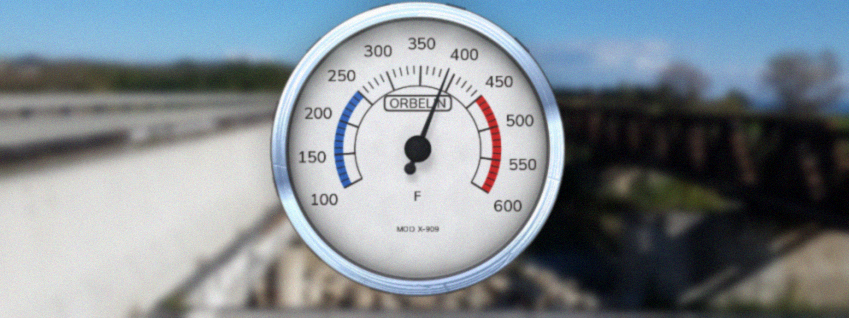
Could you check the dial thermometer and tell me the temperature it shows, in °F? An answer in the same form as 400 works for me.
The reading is 390
